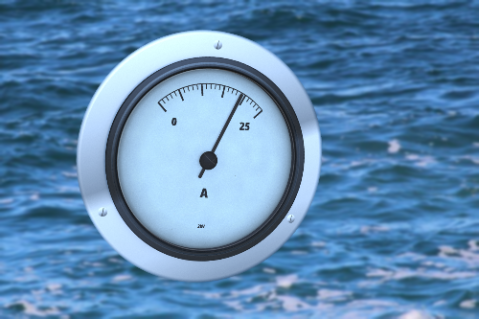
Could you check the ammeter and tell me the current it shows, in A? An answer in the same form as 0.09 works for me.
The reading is 19
